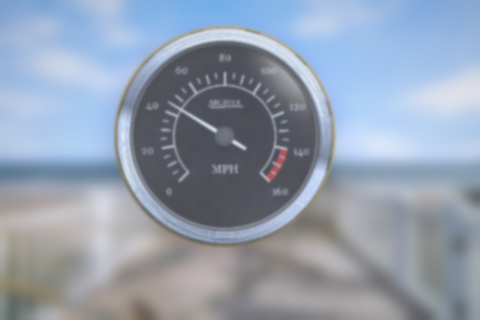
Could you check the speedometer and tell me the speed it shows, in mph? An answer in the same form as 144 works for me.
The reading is 45
